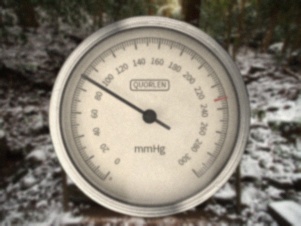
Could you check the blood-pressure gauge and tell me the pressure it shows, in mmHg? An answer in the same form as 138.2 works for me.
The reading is 90
